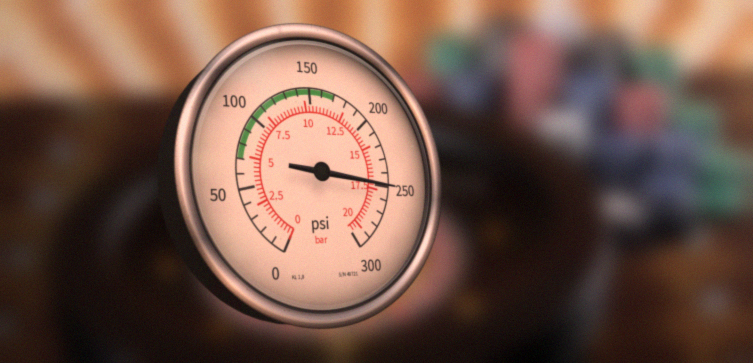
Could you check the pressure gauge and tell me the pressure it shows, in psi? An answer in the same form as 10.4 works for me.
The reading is 250
